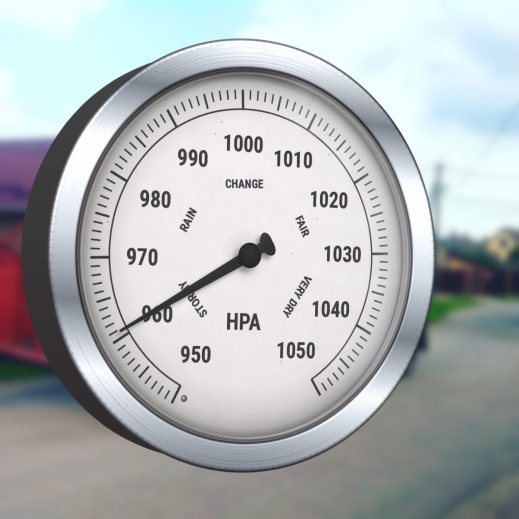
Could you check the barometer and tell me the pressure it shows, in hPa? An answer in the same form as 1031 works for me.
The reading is 961
